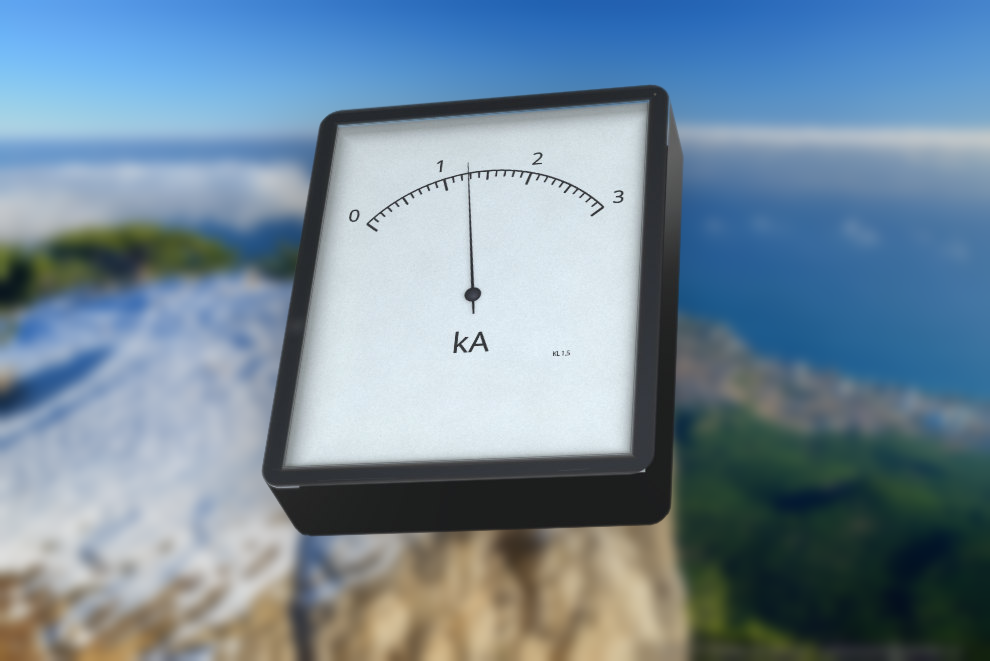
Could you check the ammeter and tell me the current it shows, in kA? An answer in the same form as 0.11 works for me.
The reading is 1.3
